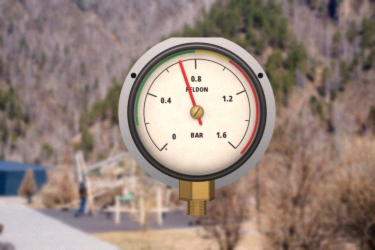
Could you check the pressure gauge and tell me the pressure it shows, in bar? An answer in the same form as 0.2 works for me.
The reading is 0.7
